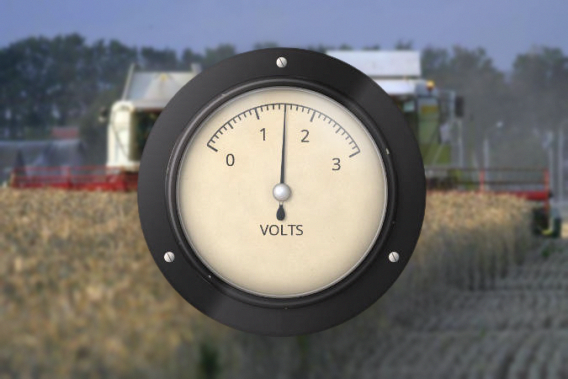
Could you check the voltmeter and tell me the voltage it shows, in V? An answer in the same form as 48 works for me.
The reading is 1.5
